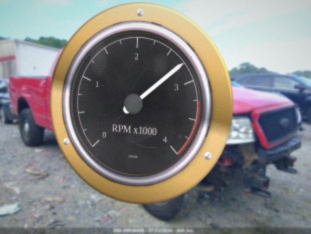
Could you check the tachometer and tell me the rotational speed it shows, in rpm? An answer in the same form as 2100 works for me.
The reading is 2750
